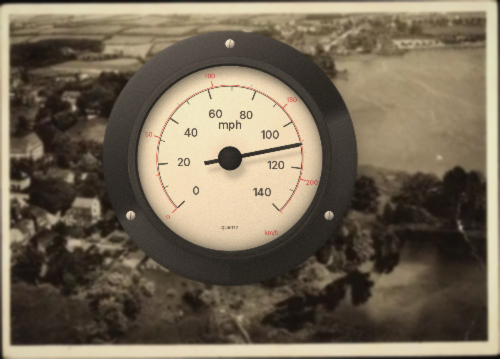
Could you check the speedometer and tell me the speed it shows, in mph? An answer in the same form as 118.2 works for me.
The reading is 110
